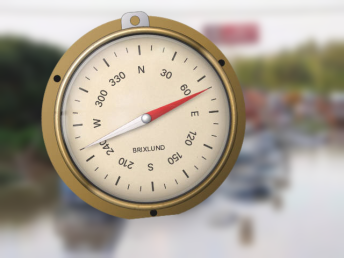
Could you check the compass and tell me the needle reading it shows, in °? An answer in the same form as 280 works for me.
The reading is 70
